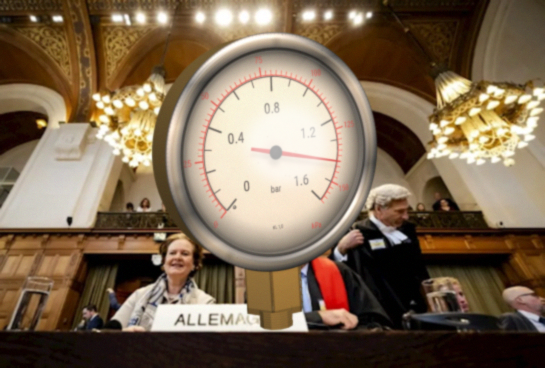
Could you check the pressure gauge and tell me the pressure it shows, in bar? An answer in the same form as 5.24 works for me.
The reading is 1.4
